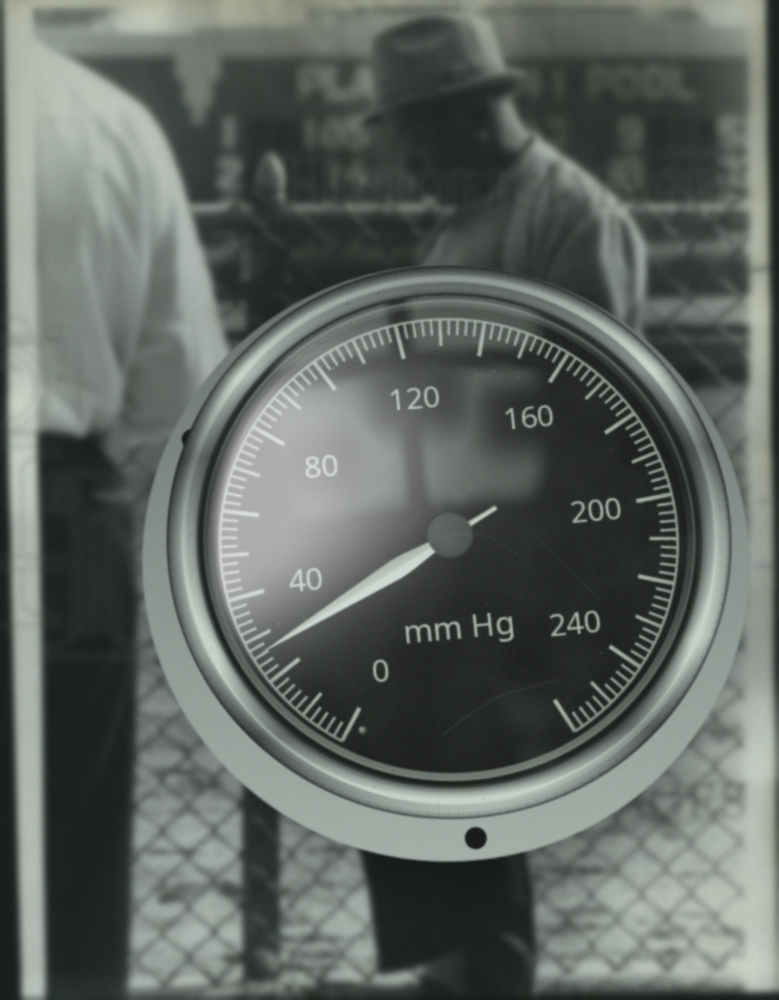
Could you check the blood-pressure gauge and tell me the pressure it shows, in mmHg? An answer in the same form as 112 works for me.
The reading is 26
